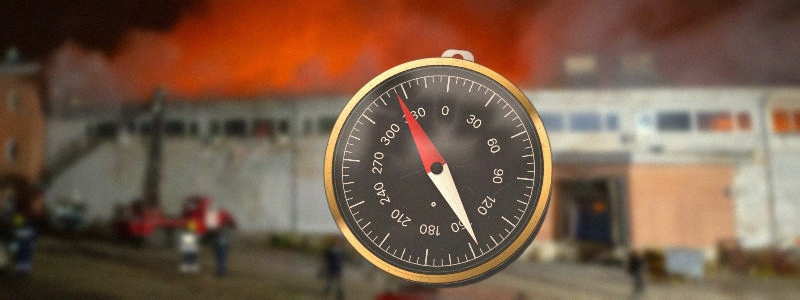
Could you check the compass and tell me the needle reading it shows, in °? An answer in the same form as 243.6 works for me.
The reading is 325
